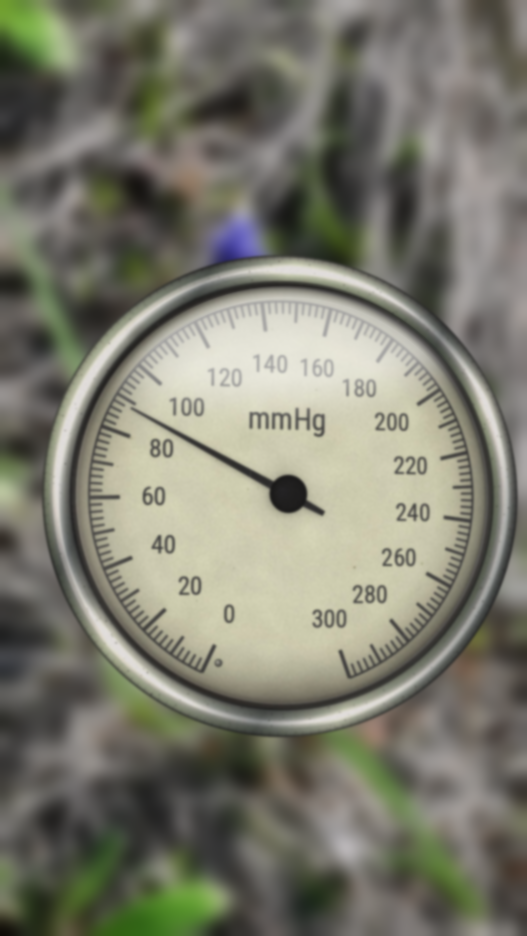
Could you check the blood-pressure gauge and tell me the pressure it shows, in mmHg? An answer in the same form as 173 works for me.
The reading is 88
